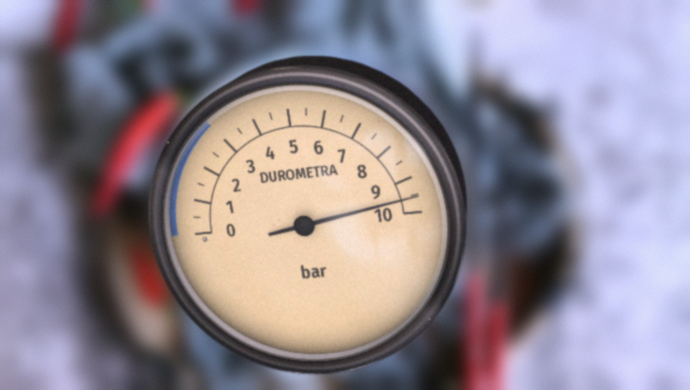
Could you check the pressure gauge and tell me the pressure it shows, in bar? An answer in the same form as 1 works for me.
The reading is 9.5
